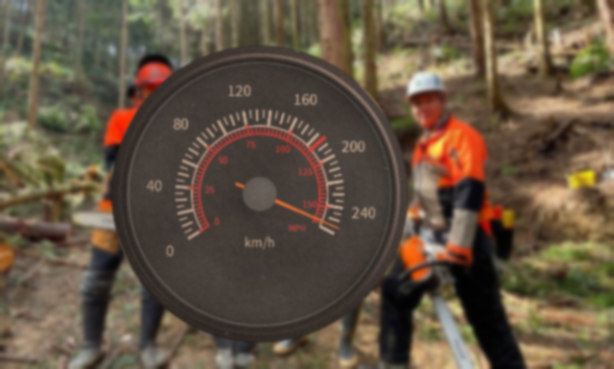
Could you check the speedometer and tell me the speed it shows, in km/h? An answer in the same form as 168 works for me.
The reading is 255
